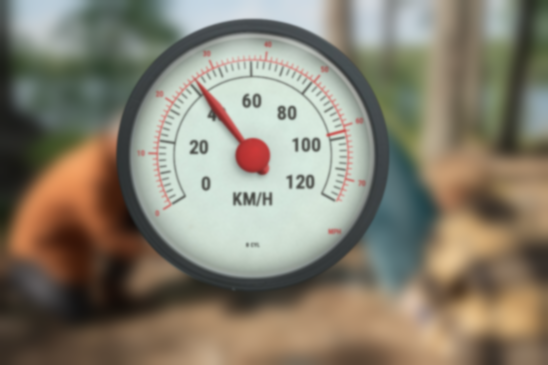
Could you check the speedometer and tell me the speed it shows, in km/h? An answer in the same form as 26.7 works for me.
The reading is 42
